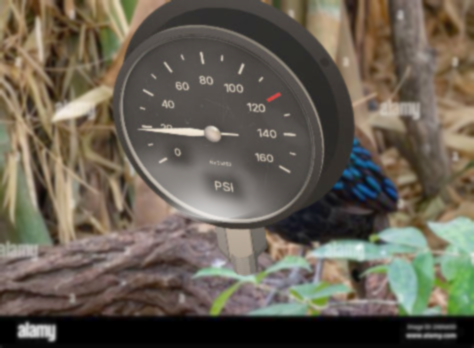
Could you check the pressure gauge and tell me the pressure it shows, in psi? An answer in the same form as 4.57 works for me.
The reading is 20
